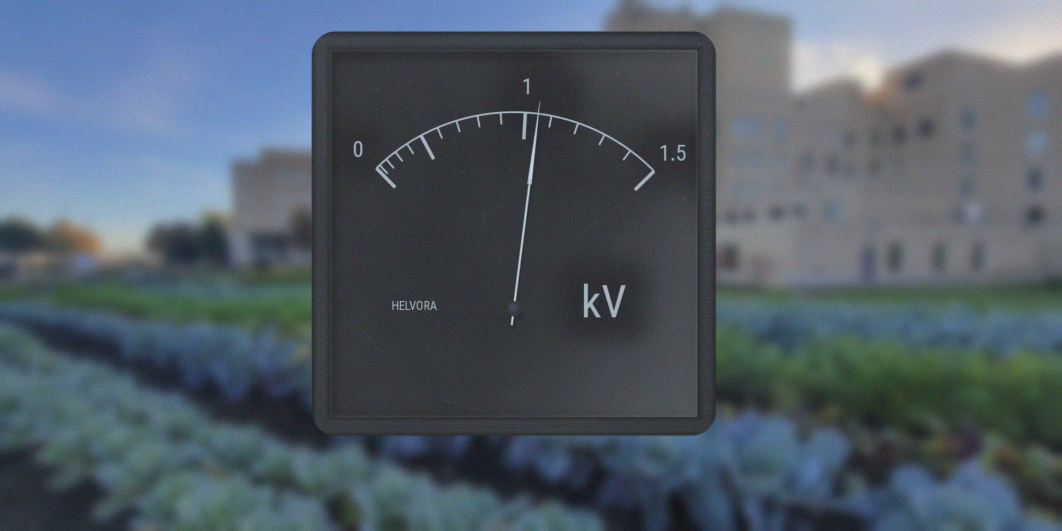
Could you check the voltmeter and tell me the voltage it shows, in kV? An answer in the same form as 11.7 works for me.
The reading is 1.05
